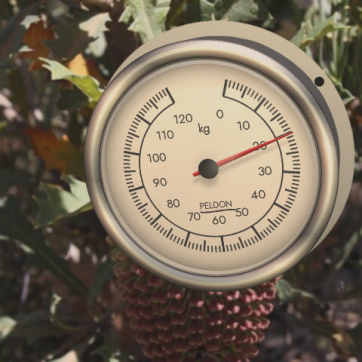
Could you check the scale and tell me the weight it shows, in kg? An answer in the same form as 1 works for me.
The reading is 20
